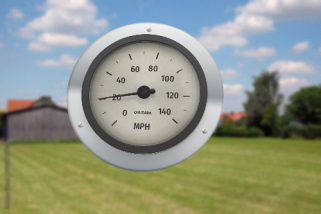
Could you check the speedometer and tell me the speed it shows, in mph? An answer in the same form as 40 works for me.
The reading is 20
